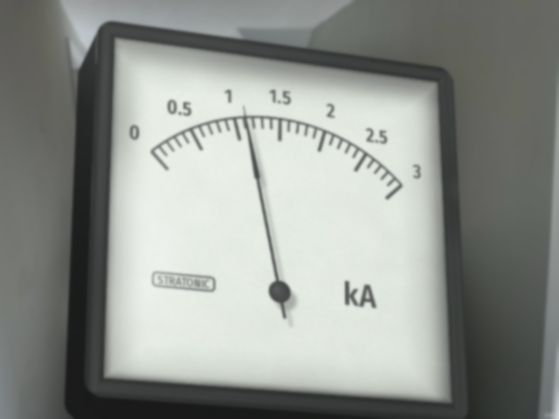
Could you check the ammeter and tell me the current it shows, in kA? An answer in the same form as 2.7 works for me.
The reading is 1.1
